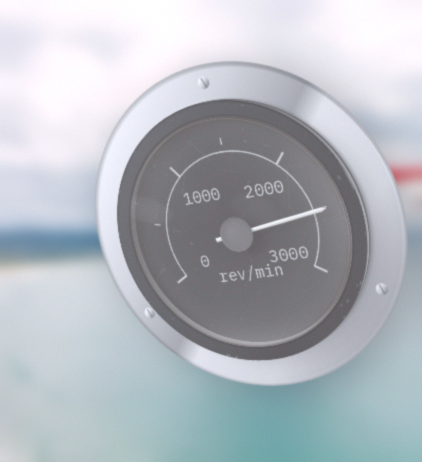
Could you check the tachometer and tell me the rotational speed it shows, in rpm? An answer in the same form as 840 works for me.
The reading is 2500
